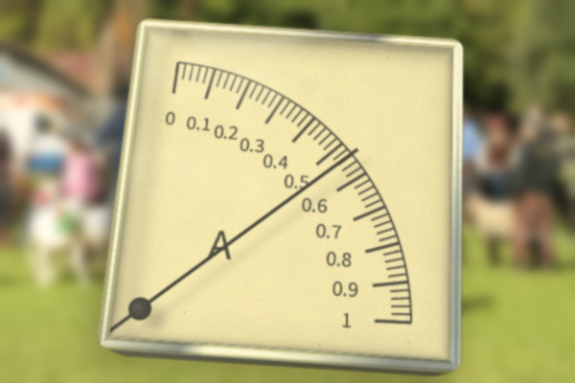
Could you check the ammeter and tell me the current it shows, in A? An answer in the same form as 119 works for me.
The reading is 0.54
